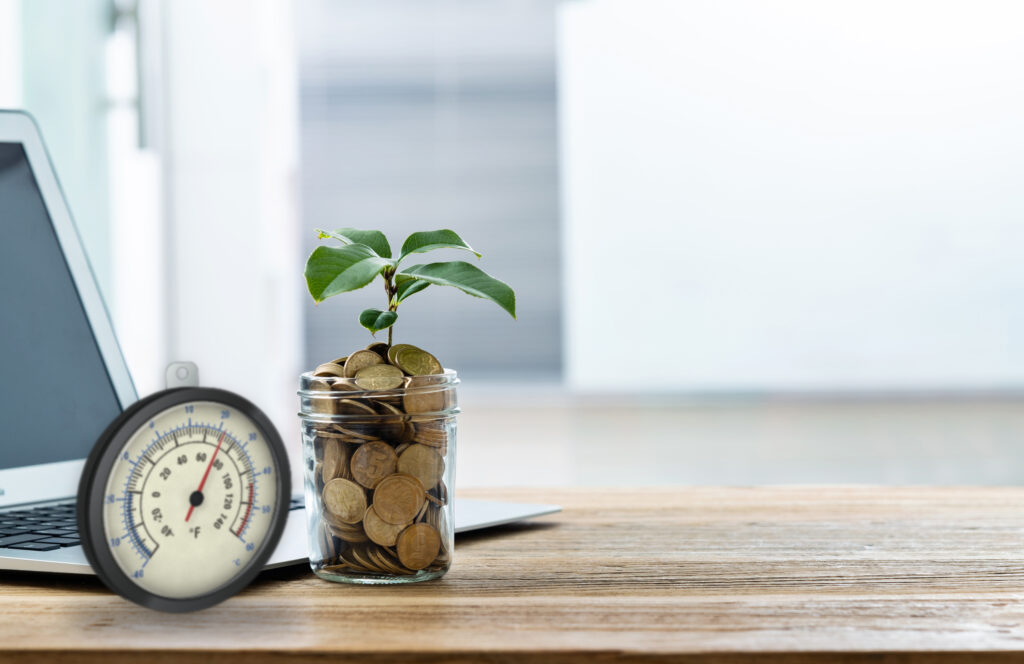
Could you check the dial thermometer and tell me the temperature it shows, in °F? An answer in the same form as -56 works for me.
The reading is 70
